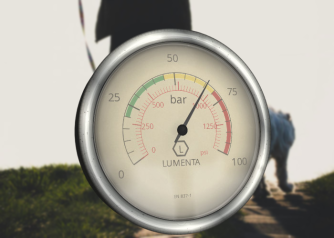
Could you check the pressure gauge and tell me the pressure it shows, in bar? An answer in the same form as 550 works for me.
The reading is 65
